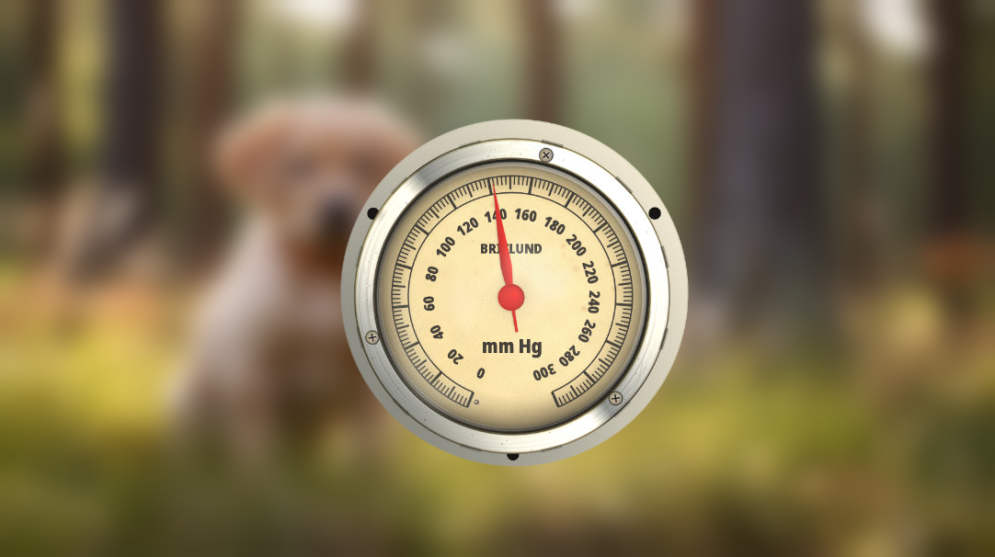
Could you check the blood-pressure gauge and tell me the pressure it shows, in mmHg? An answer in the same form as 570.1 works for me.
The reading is 142
